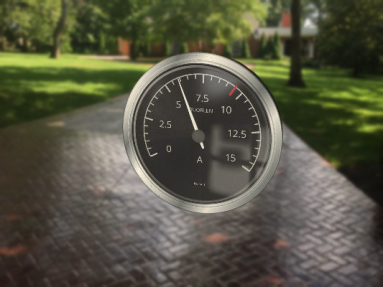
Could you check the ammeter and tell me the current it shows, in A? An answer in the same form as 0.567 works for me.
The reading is 6
